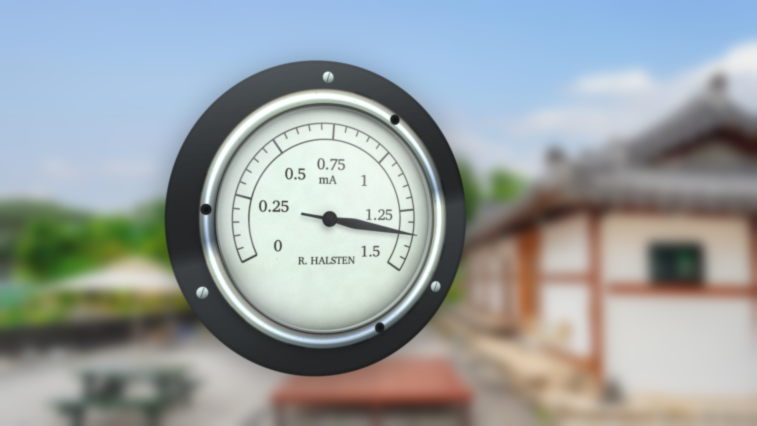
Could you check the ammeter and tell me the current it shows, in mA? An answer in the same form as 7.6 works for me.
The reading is 1.35
